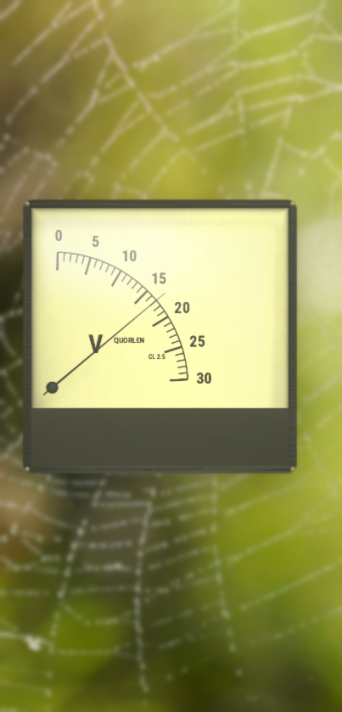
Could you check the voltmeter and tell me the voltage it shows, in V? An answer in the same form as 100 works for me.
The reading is 17
